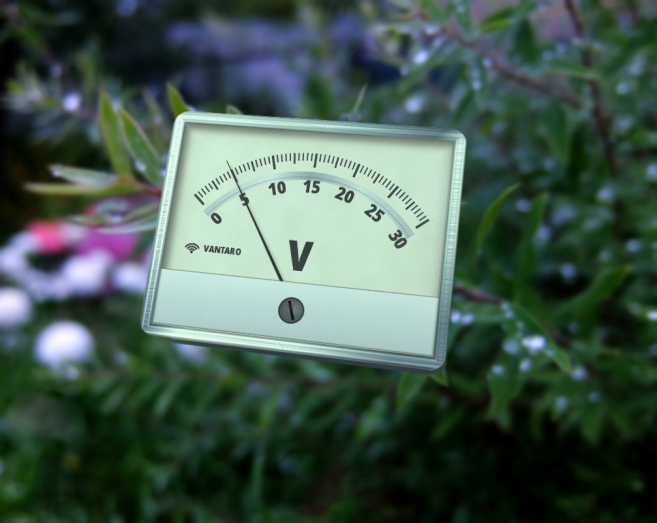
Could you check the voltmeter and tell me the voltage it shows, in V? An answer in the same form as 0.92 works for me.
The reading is 5
